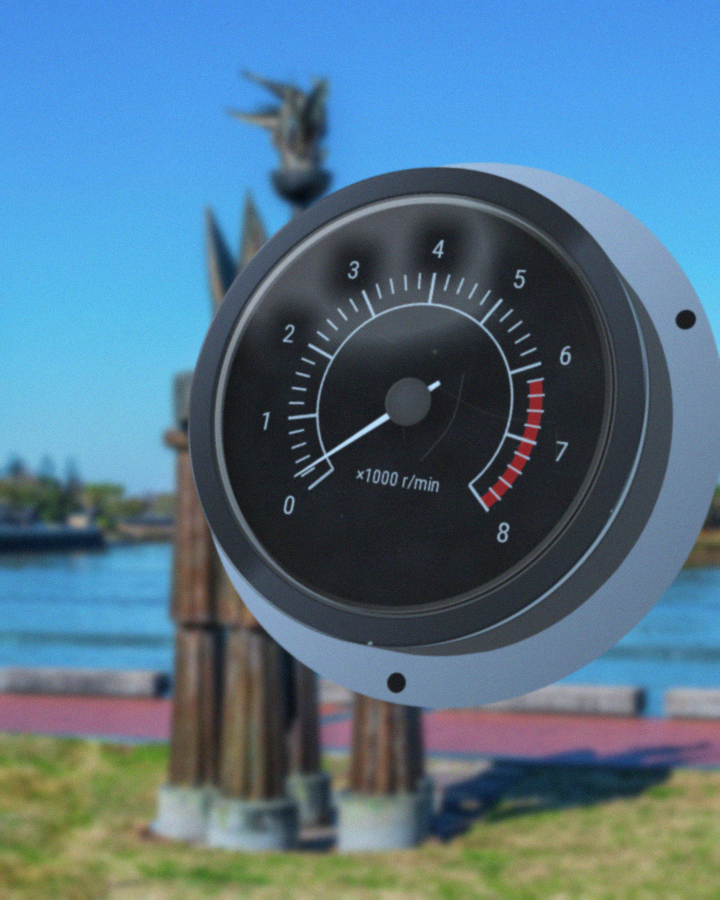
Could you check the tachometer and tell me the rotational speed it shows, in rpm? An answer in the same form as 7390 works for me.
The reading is 200
